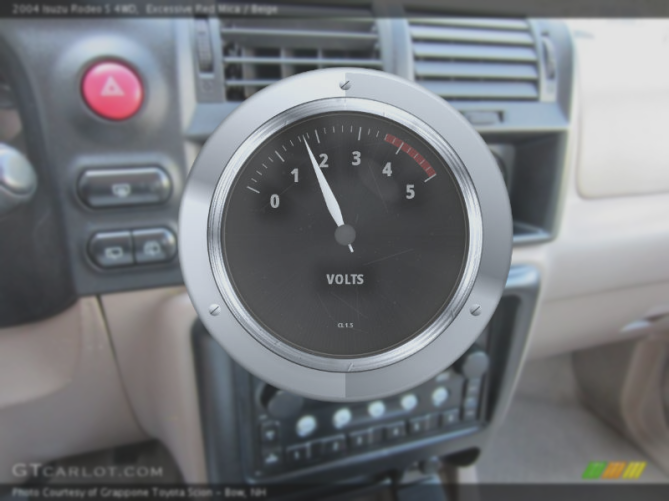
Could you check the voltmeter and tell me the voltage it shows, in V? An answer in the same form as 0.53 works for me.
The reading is 1.7
